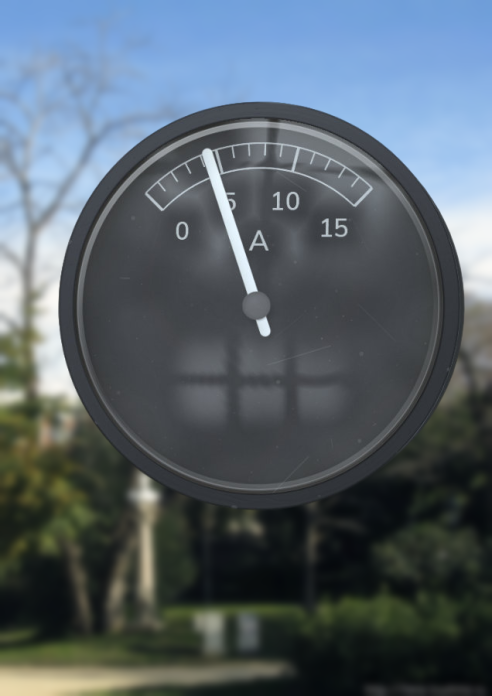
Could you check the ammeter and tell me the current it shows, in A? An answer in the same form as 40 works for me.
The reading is 4.5
